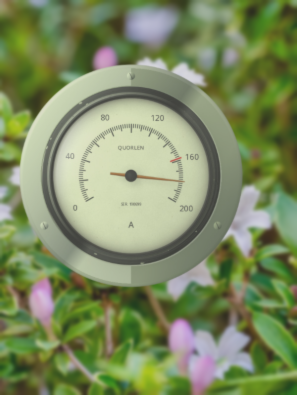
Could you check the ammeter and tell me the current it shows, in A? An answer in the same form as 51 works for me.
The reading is 180
